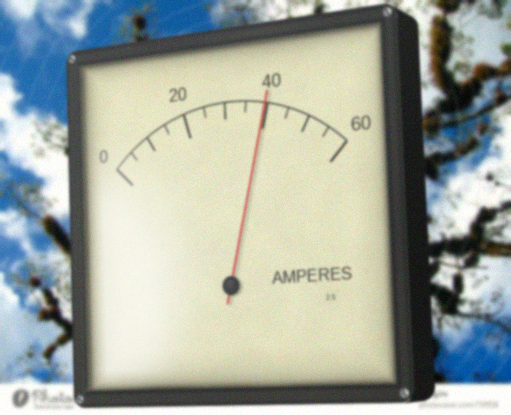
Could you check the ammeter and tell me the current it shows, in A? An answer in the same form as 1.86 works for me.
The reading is 40
